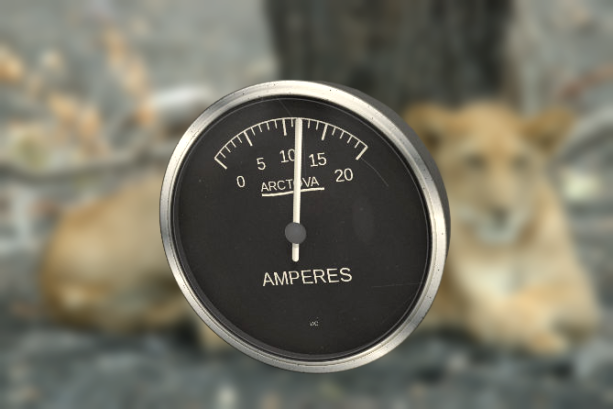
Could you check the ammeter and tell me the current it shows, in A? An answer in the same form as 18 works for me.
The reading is 12
